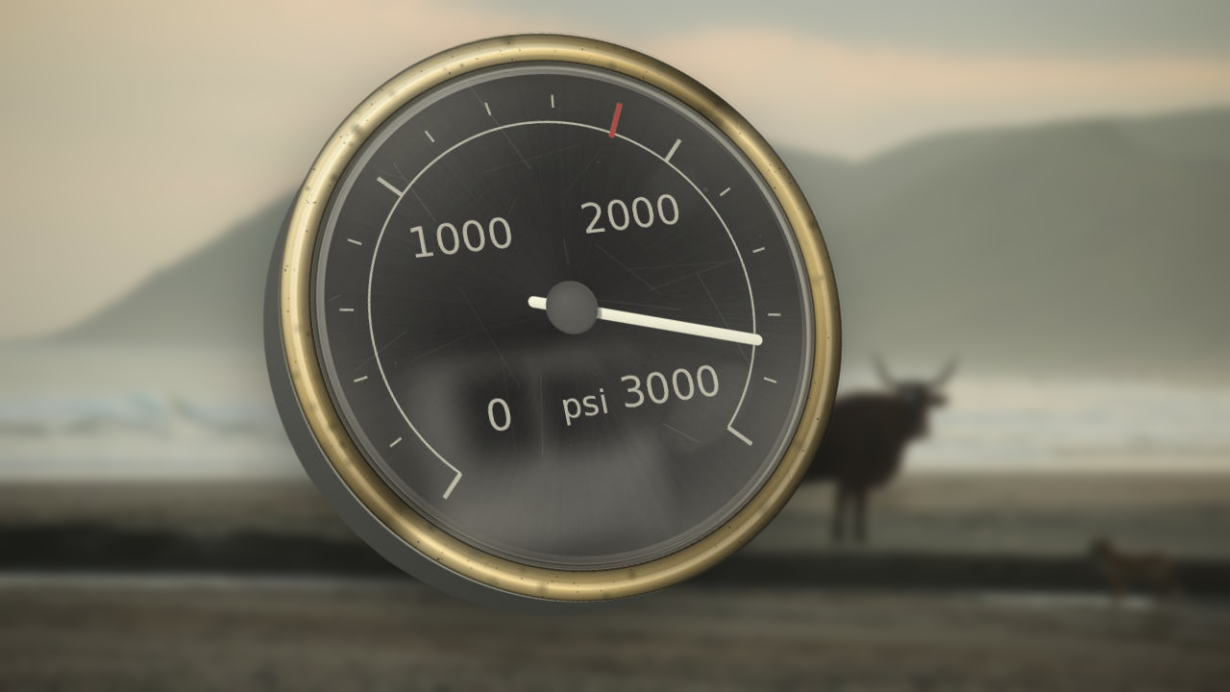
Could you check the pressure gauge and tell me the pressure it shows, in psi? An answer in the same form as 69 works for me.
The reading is 2700
